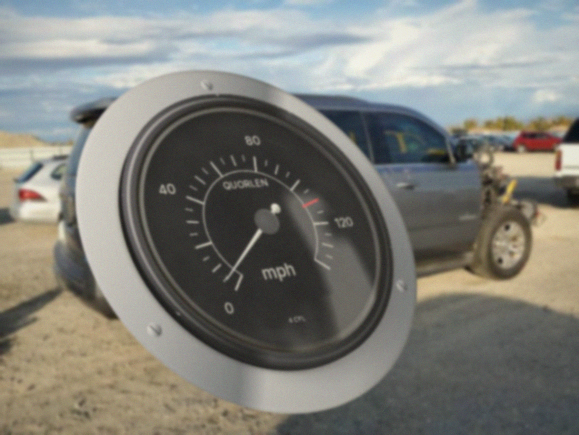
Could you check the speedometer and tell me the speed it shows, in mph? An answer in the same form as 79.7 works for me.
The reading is 5
